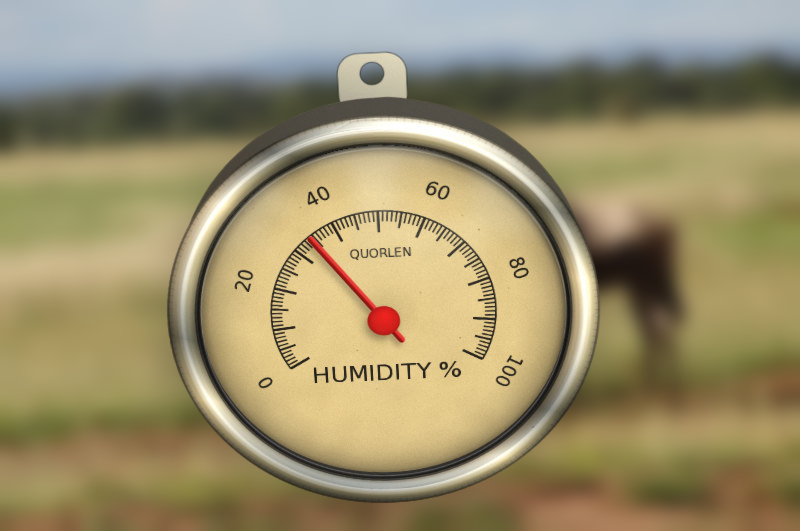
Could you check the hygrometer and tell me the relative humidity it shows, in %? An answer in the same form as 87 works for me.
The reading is 35
